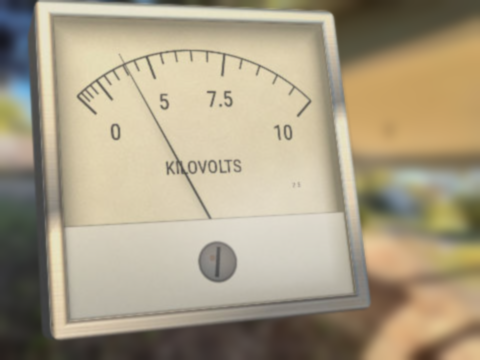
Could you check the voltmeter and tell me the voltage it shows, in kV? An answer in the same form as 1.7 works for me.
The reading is 4
